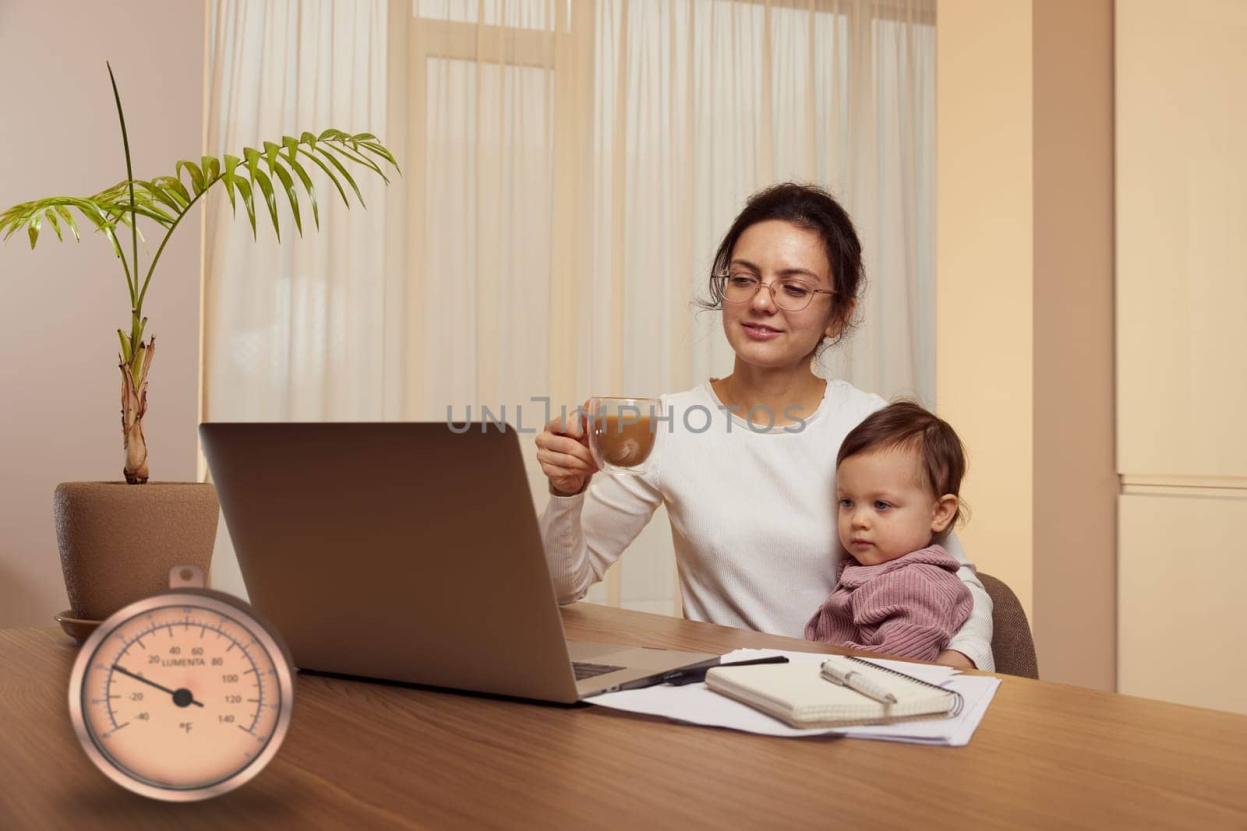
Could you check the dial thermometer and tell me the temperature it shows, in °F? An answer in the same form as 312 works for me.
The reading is 0
